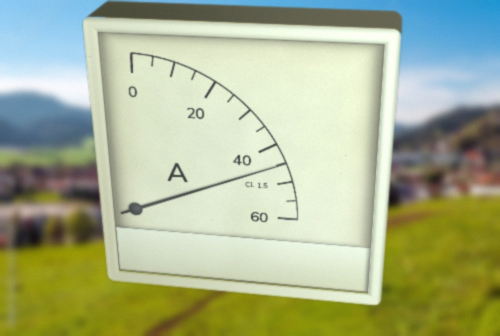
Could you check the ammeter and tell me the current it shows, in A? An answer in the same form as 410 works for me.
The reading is 45
